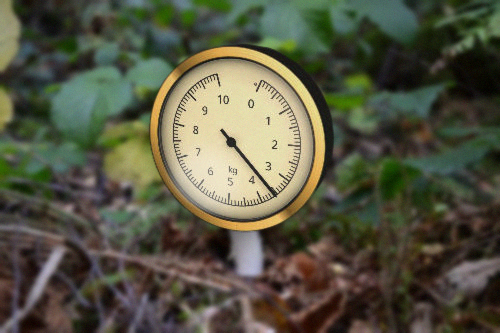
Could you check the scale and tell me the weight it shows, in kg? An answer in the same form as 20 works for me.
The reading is 3.5
